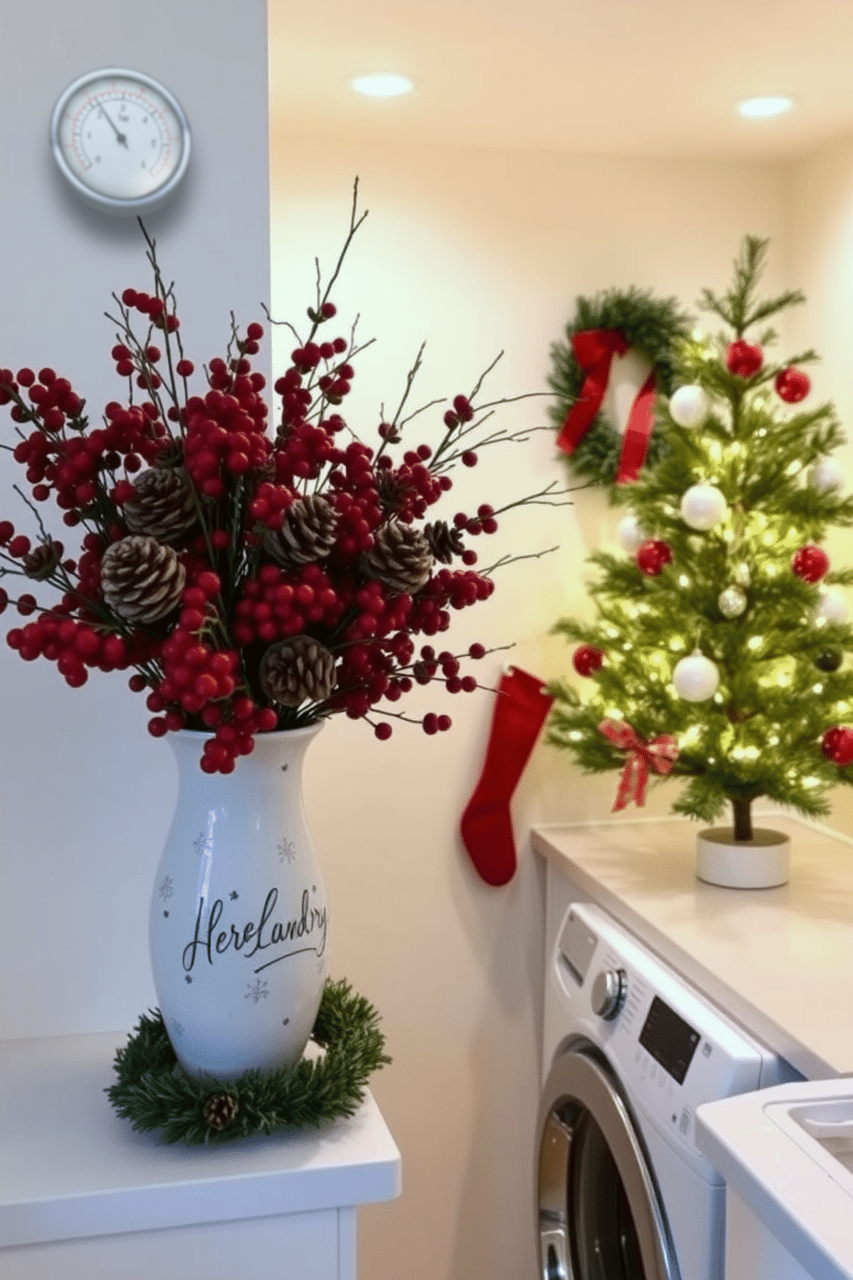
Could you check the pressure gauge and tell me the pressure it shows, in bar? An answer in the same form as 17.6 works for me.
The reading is 2.2
